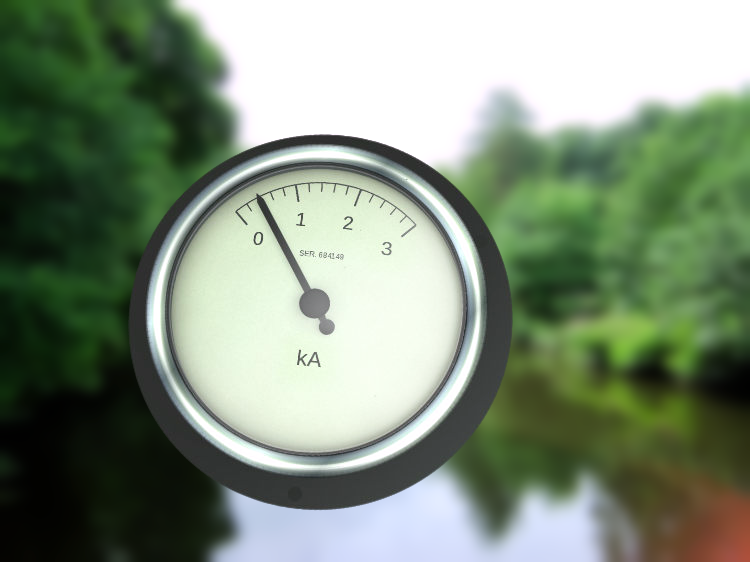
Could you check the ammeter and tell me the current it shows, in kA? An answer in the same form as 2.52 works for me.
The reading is 0.4
